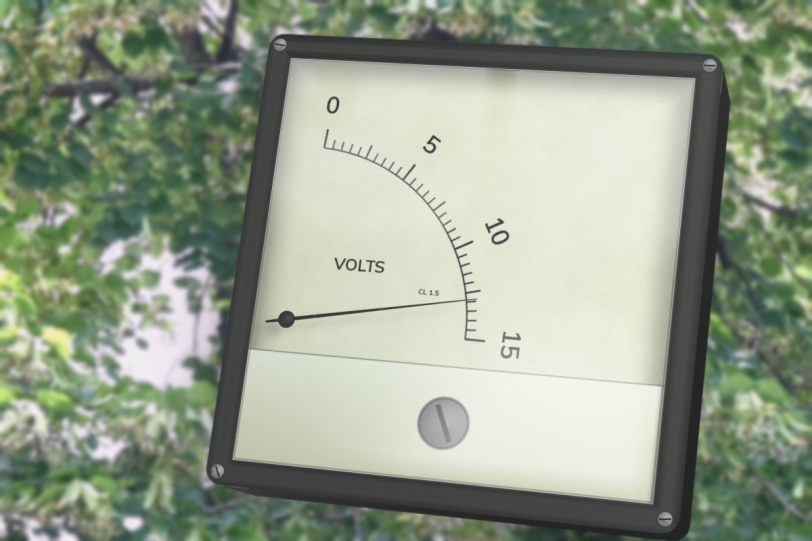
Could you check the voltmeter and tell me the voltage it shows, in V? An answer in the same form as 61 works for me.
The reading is 13
